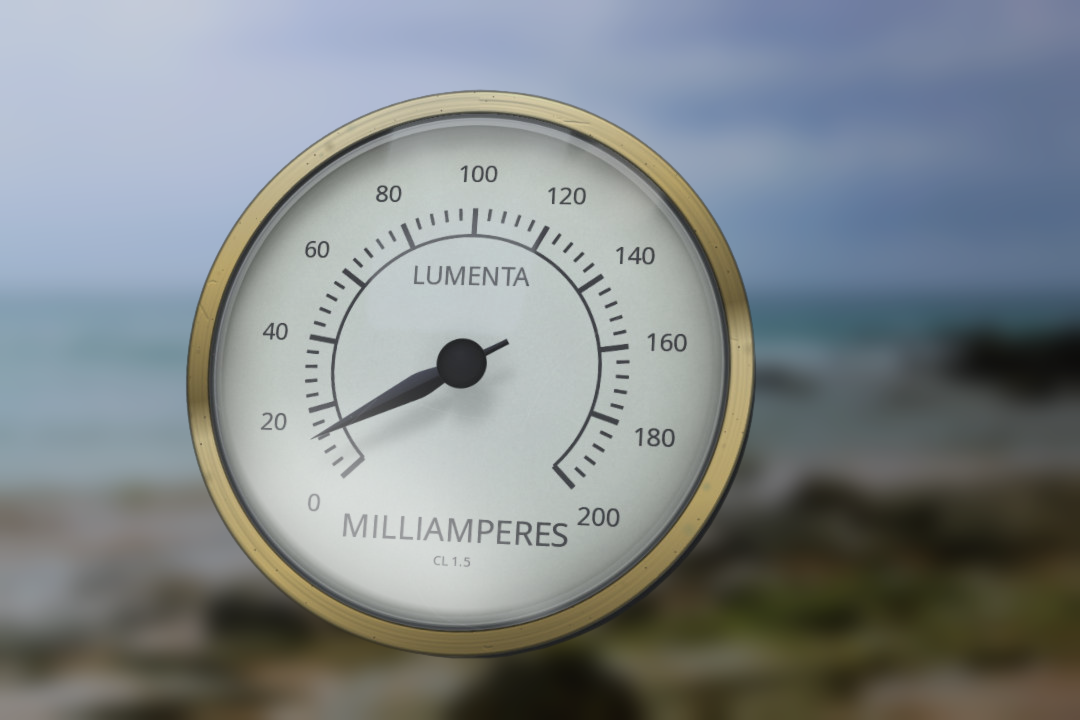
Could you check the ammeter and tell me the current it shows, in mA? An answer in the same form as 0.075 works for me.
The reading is 12
